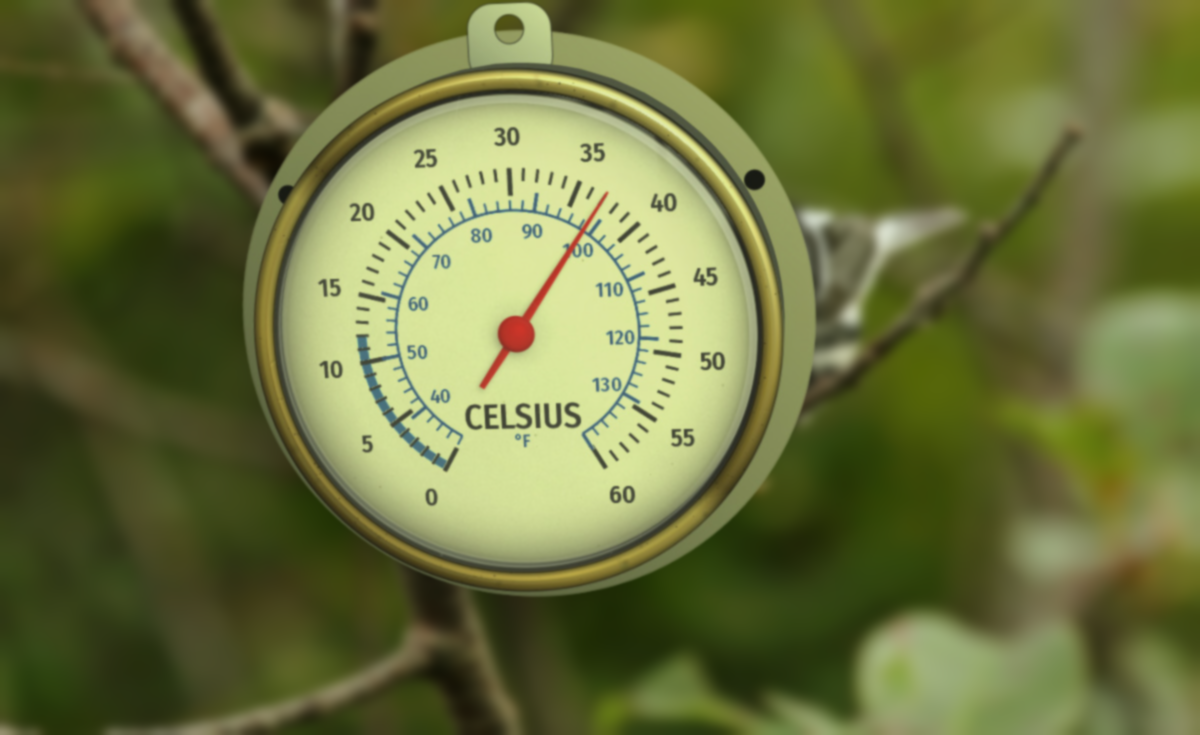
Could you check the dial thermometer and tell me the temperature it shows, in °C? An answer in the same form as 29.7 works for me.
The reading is 37
